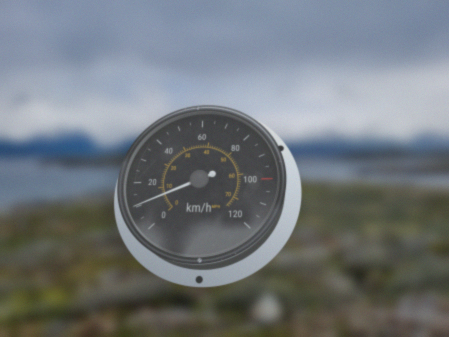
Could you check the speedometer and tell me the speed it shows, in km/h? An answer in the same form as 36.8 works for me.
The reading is 10
